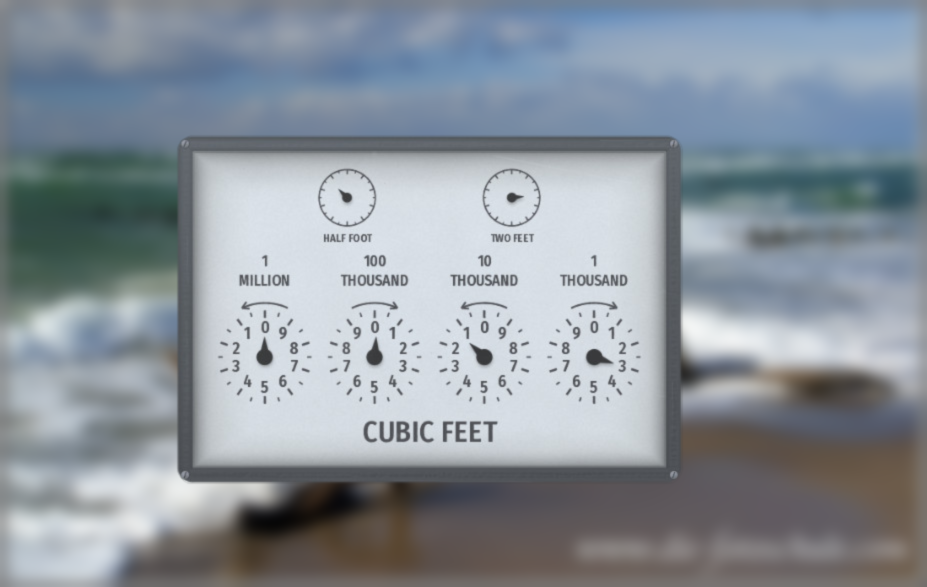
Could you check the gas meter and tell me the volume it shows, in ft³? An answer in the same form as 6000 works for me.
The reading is 1300
